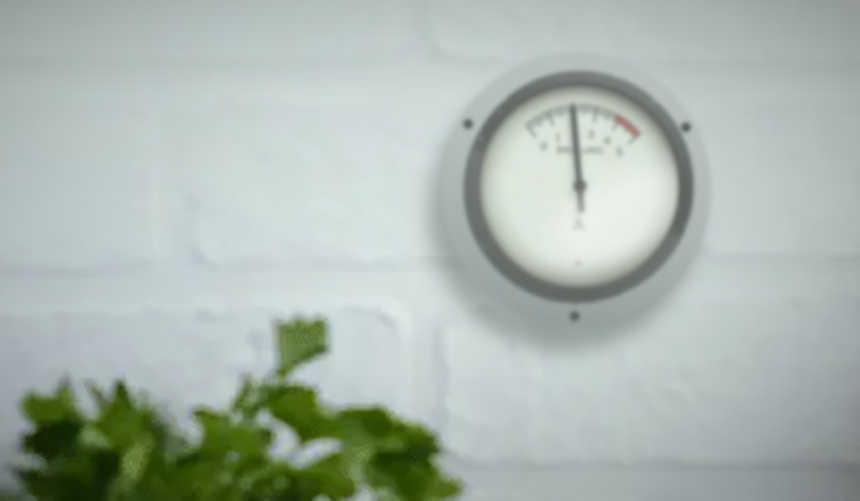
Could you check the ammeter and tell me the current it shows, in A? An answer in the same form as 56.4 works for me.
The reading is 2
